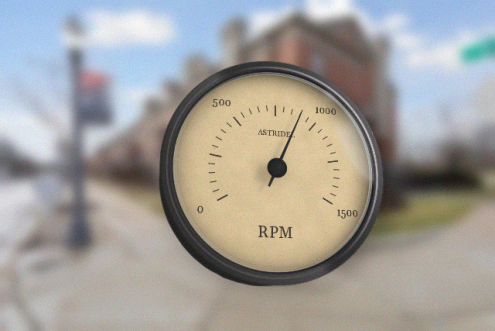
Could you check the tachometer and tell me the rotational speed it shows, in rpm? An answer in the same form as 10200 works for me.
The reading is 900
